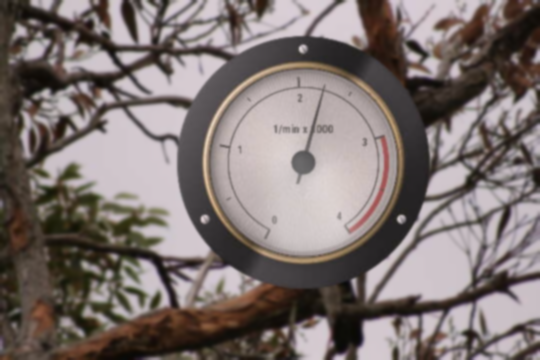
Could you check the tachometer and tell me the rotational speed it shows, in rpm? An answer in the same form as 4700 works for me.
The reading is 2250
